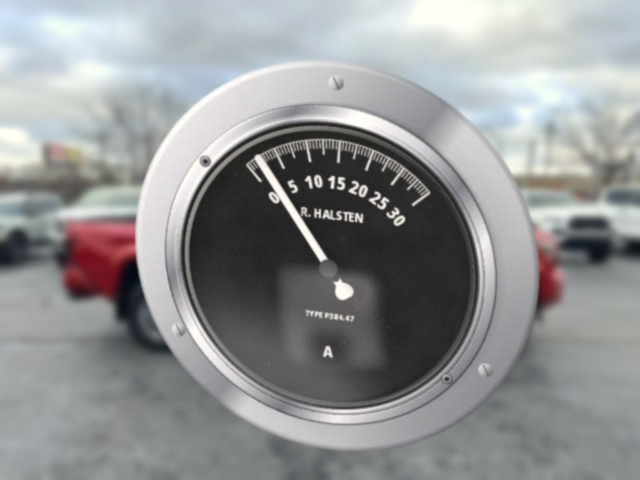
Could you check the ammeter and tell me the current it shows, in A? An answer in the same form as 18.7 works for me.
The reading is 2.5
